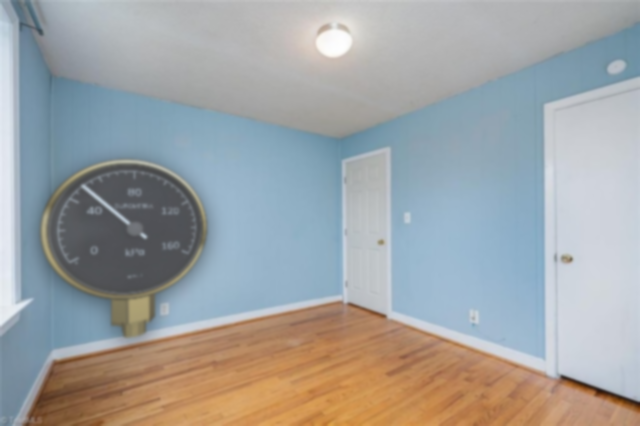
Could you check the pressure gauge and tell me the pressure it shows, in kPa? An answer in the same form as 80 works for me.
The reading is 50
